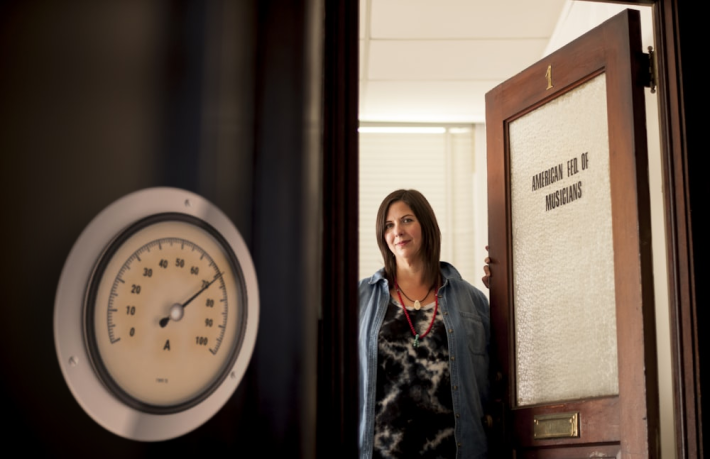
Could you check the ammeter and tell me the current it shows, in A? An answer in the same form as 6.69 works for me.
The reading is 70
